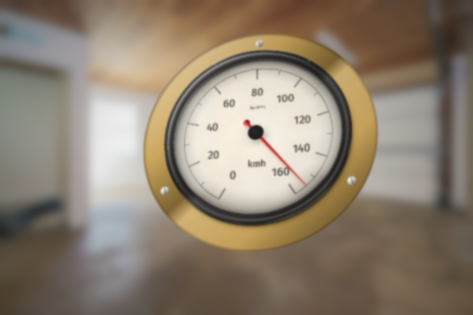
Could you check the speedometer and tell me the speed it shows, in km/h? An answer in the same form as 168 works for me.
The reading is 155
